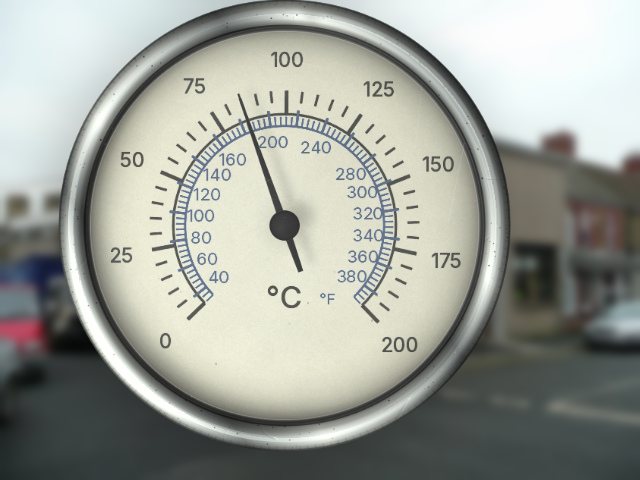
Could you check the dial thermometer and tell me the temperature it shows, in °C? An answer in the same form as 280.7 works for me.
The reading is 85
